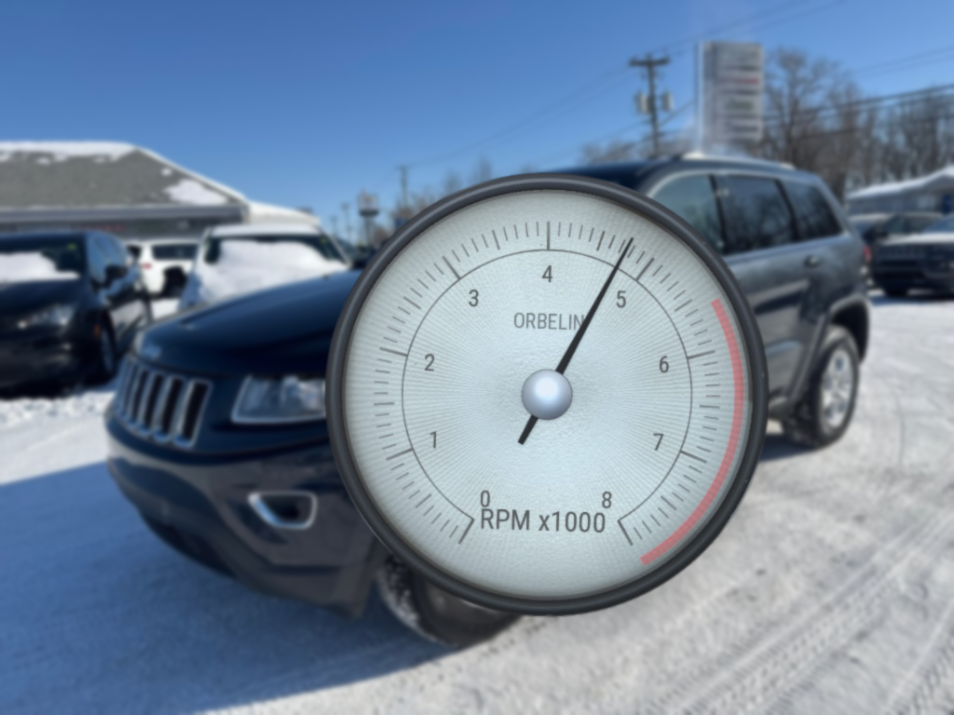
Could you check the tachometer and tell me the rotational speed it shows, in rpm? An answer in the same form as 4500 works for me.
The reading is 4750
